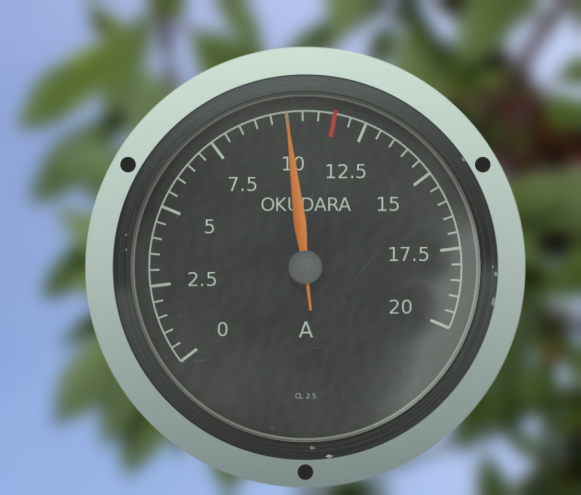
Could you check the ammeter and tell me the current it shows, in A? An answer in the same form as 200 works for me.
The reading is 10
